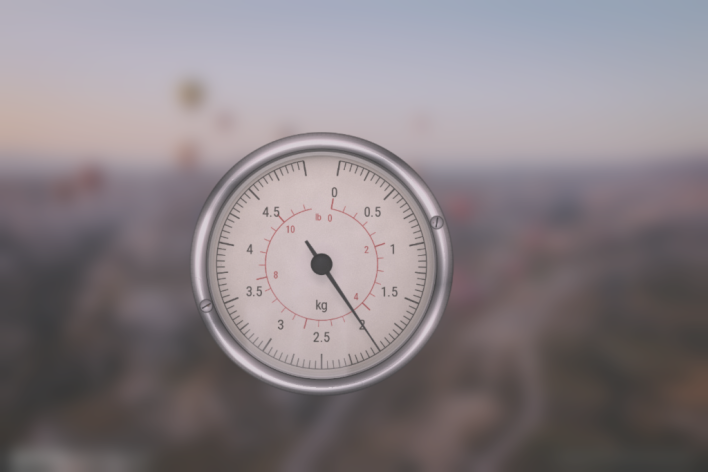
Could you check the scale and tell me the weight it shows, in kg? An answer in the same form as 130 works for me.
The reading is 2
